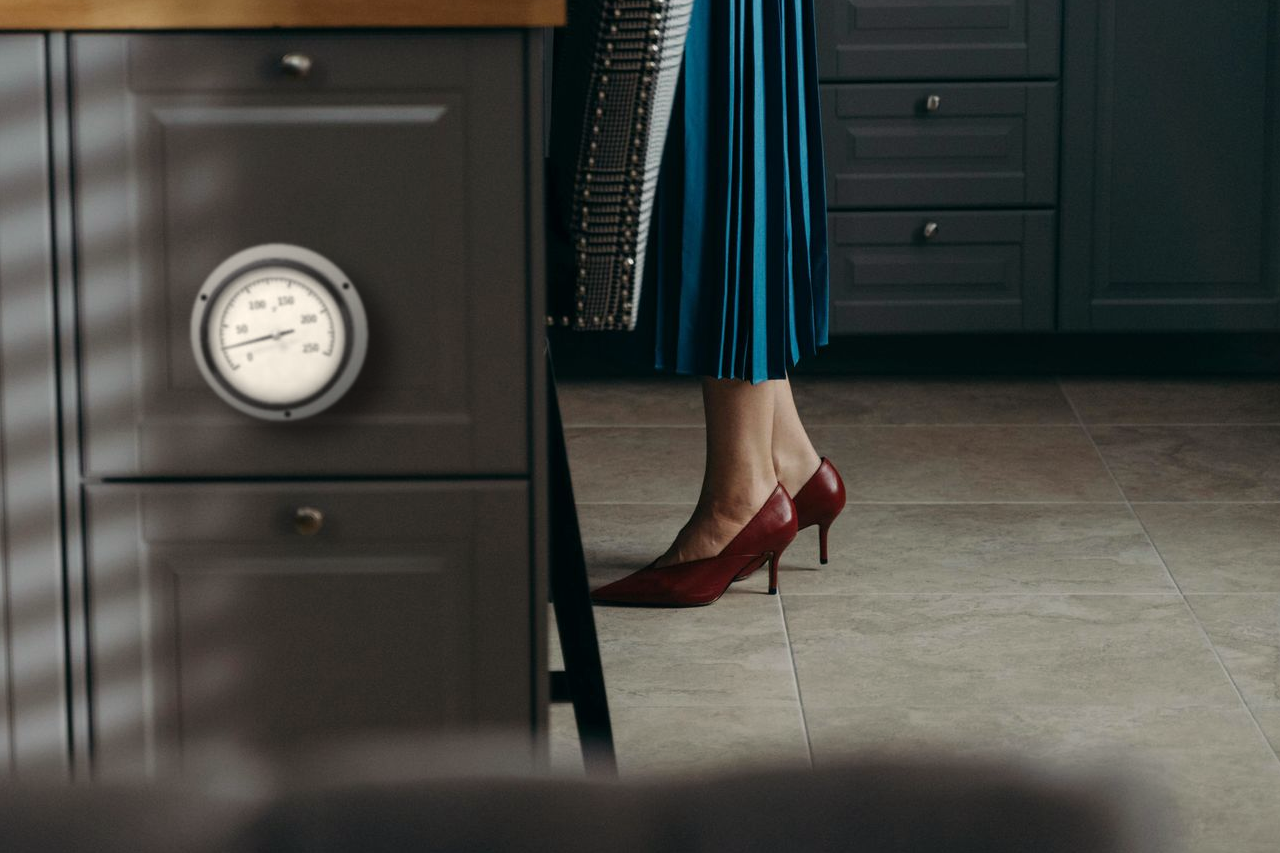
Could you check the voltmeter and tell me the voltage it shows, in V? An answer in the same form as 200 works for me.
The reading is 25
